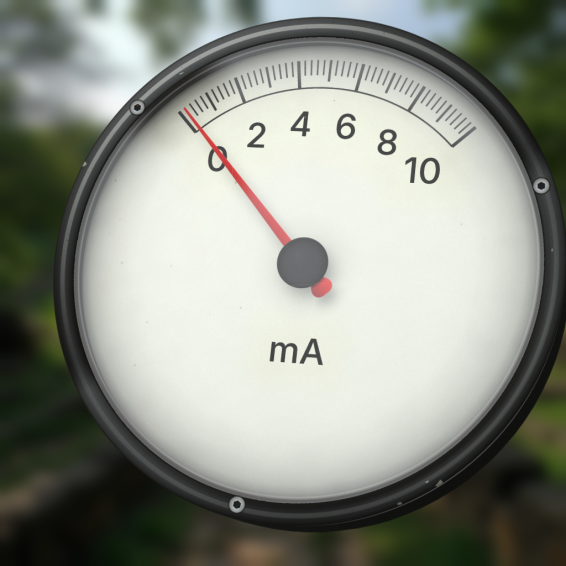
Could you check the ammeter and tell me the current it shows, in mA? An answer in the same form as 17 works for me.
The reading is 0.2
